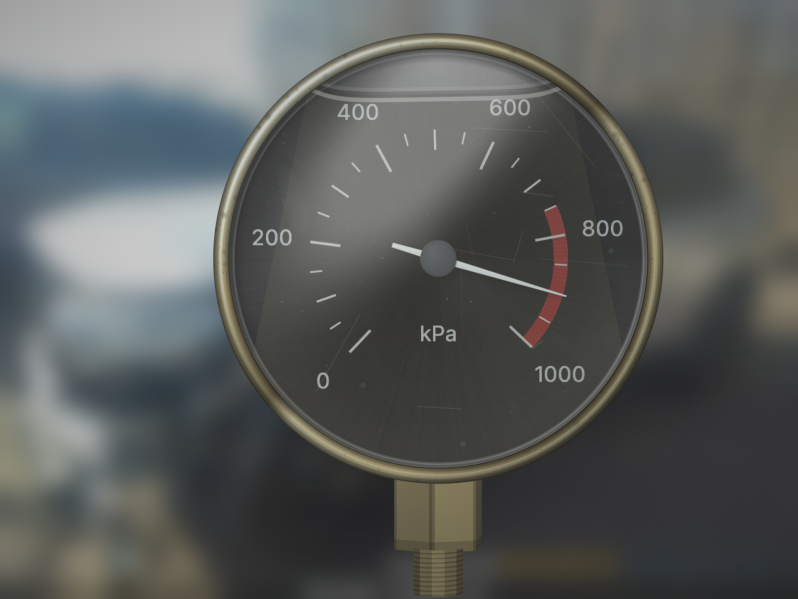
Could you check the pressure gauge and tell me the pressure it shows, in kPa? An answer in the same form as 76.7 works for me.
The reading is 900
